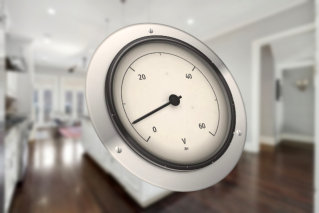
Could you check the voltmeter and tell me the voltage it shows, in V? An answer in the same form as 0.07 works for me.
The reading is 5
